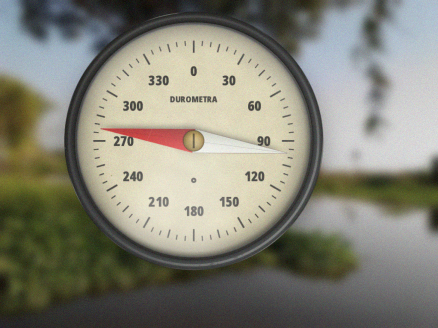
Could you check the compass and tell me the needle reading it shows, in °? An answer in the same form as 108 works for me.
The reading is 277.5
